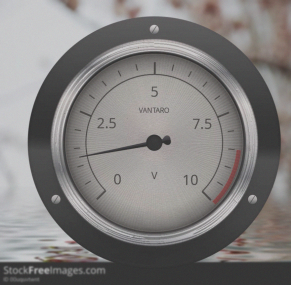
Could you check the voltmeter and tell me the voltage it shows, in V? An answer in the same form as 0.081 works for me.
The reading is 1.25
